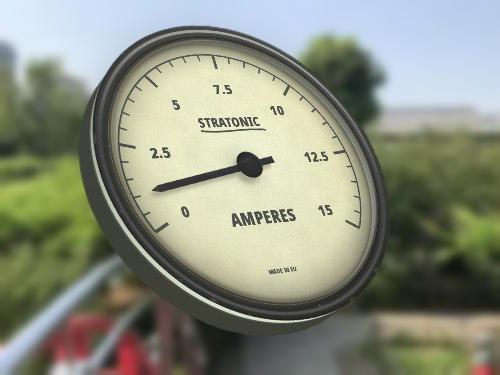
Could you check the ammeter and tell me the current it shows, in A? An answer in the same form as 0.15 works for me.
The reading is 1
